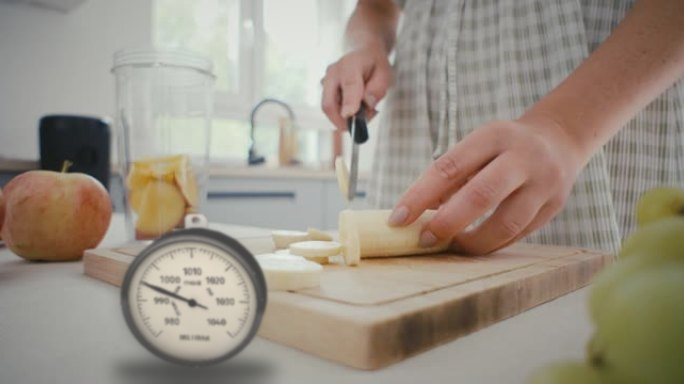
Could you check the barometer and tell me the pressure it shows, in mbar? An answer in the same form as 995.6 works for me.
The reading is 995
